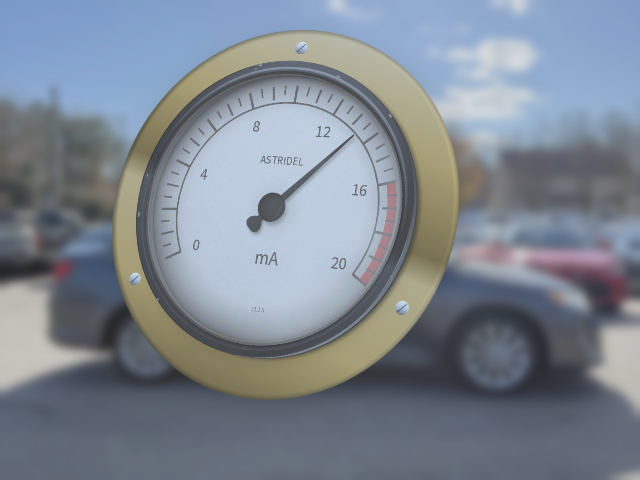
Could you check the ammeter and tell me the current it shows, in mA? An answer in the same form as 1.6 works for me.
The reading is 13.5
